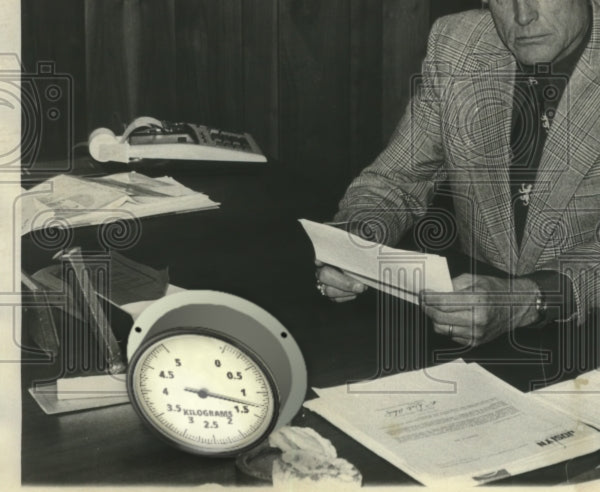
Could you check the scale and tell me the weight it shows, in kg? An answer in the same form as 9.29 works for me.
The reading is 1.25
